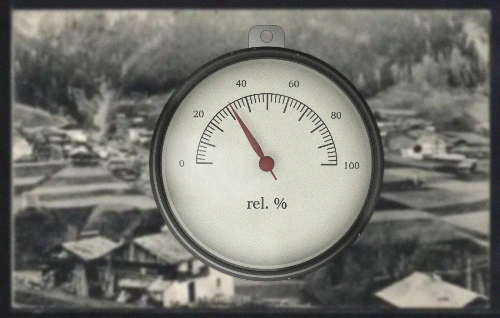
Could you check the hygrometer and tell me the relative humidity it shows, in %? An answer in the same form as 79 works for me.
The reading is 32
